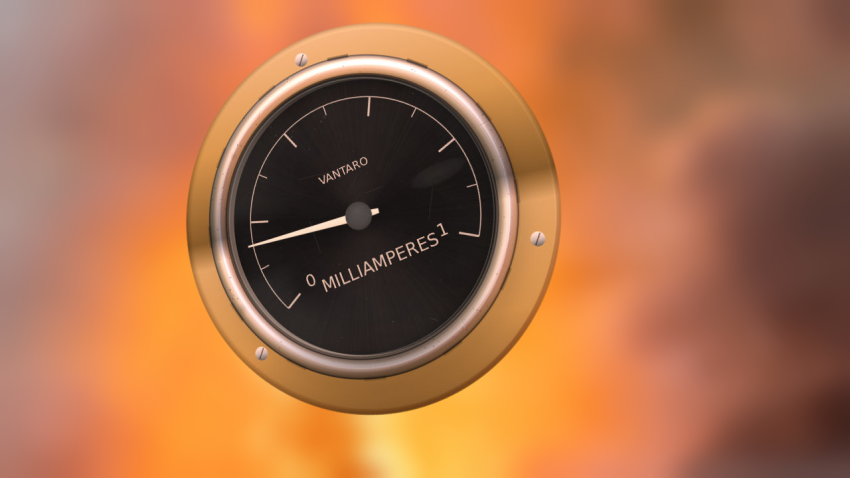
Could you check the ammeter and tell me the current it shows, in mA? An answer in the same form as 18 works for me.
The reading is 0.15
